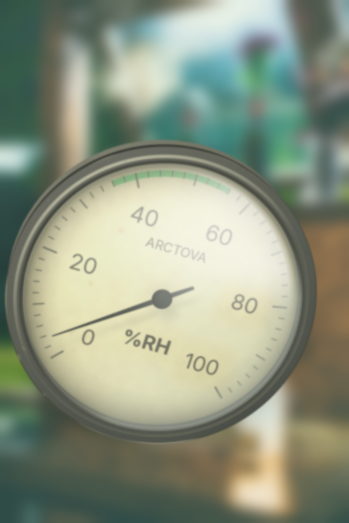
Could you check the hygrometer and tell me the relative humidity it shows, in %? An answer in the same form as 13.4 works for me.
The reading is 4
